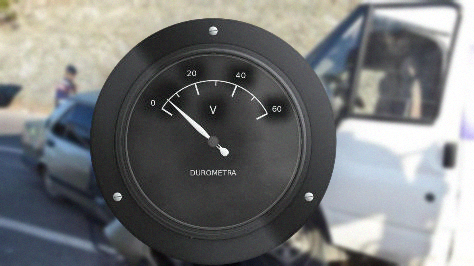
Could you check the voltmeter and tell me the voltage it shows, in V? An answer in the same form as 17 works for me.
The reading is 5
